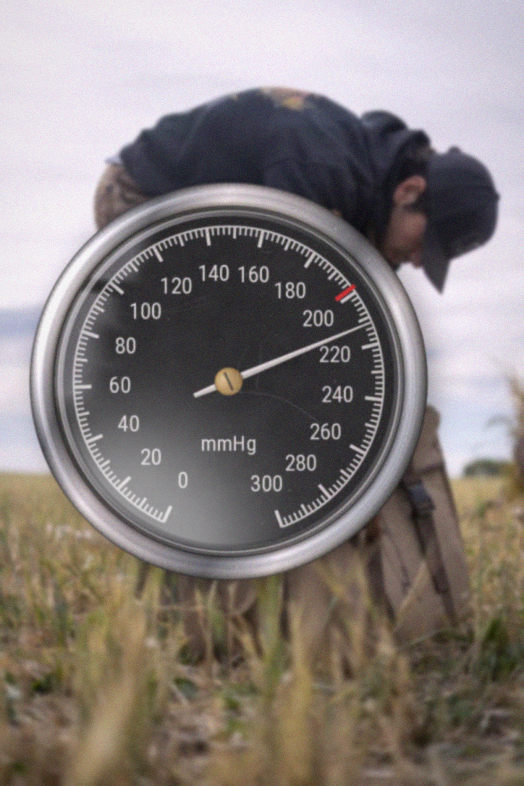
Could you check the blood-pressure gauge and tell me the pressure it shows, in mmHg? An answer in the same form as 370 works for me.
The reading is 212
